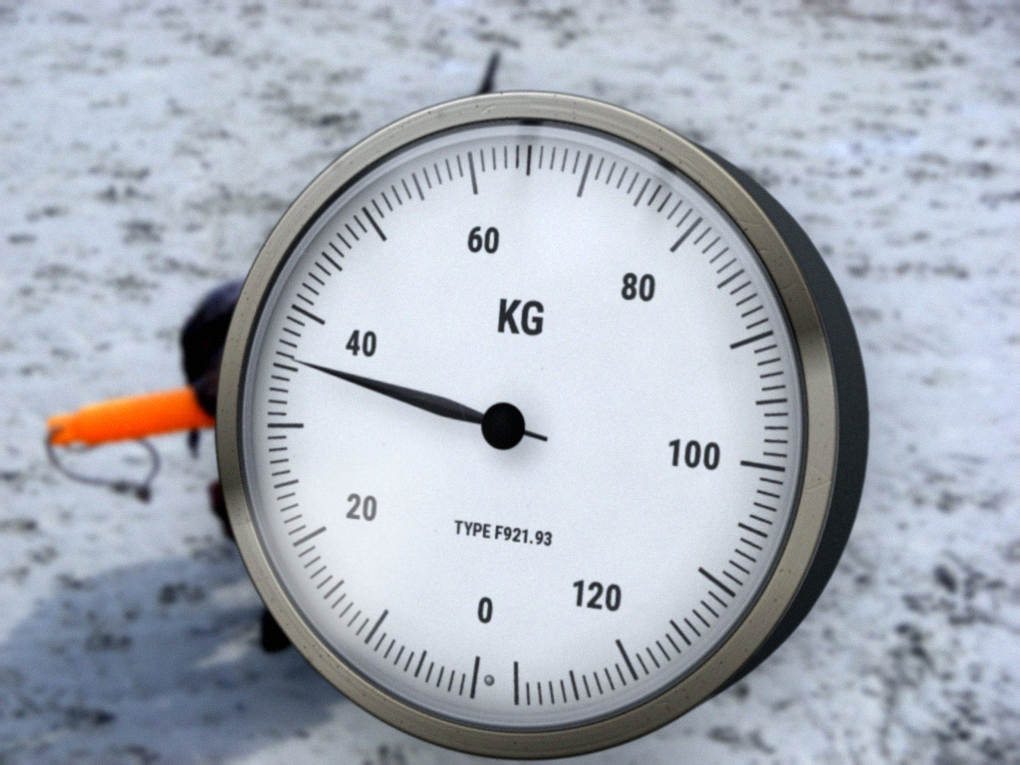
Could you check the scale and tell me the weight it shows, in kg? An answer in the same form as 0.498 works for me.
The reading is 36
